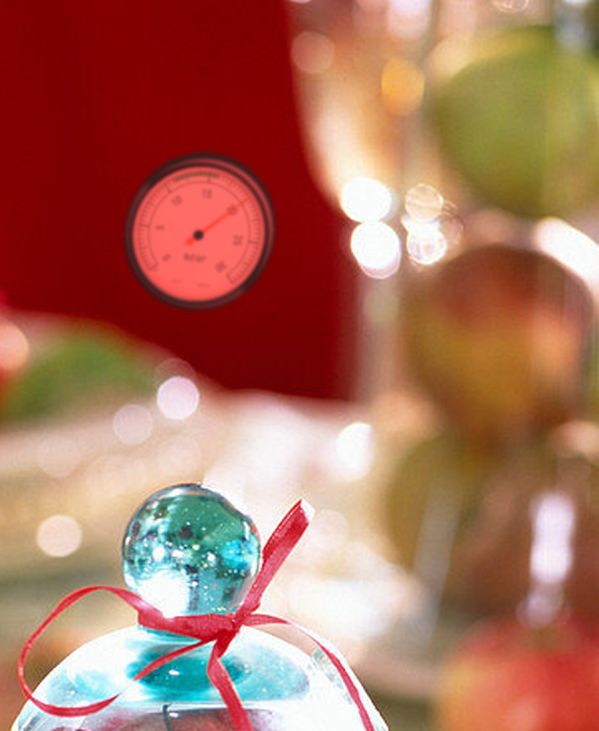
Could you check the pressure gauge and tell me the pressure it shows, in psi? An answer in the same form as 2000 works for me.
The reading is 20
